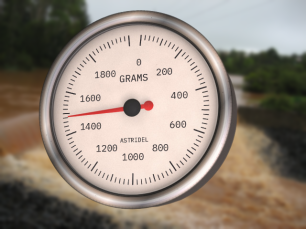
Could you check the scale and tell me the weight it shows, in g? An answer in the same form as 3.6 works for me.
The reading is 1480
